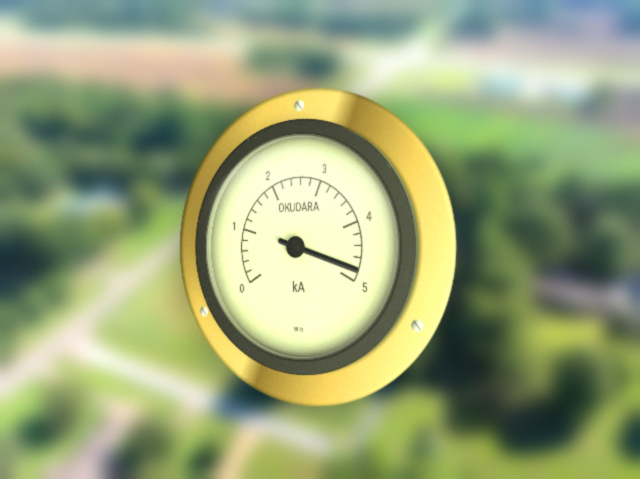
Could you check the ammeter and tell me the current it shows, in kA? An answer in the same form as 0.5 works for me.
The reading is 4.8
